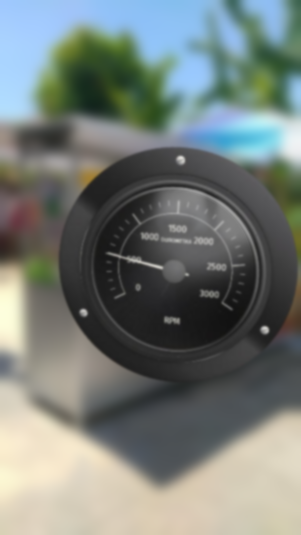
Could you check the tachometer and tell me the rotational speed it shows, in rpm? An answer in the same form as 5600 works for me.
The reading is 500
